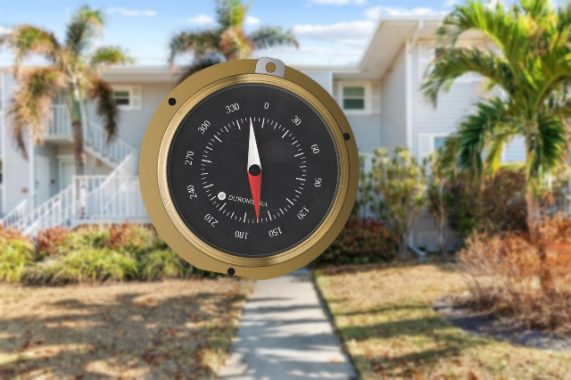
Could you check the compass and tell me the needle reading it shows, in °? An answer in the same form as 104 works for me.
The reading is 165
